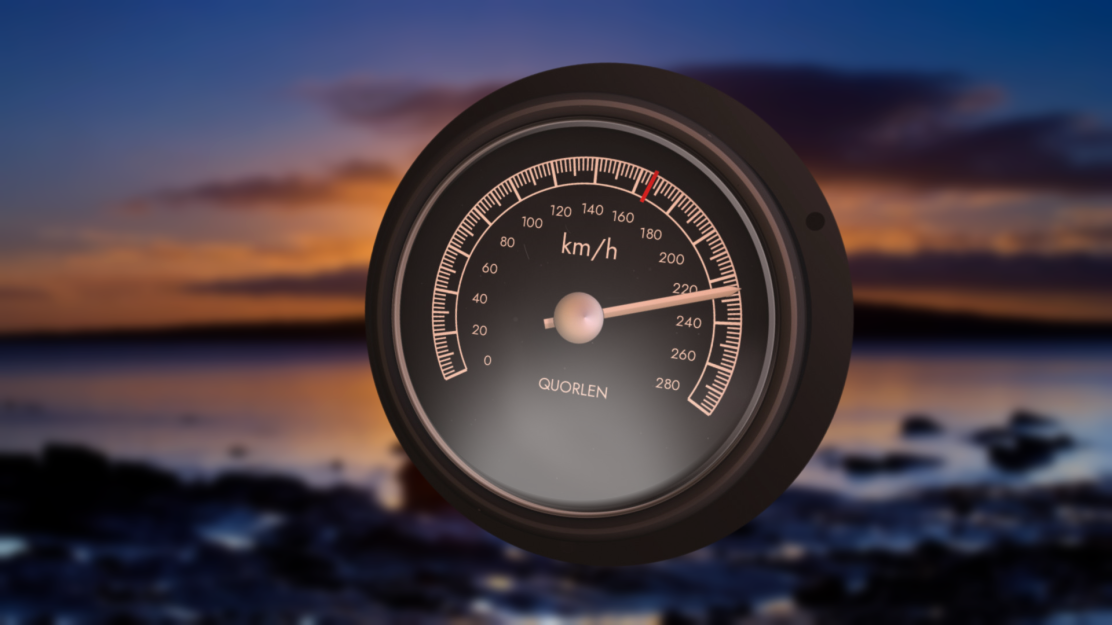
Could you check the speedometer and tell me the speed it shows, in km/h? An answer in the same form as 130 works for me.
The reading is 226
